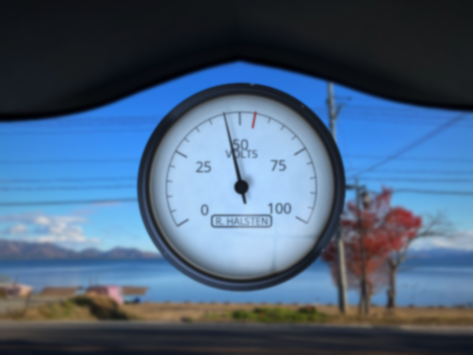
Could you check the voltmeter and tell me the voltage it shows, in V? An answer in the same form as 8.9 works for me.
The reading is 45
